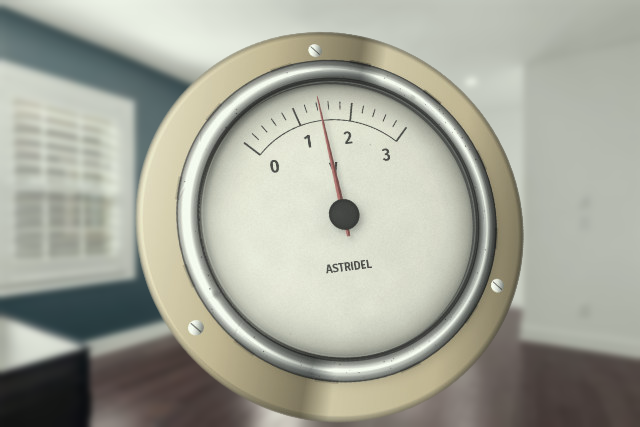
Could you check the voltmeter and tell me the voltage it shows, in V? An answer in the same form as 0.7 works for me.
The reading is 1.4
